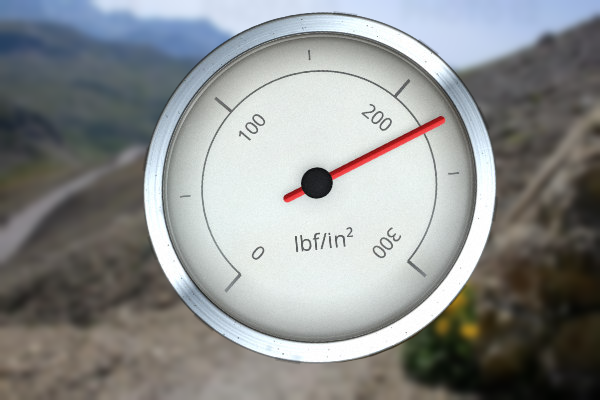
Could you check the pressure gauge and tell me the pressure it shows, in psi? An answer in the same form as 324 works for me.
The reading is 225
